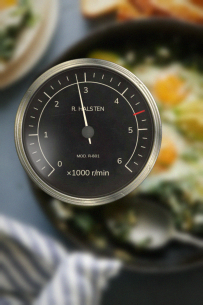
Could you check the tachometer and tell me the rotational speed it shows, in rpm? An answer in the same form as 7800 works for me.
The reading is 2800
